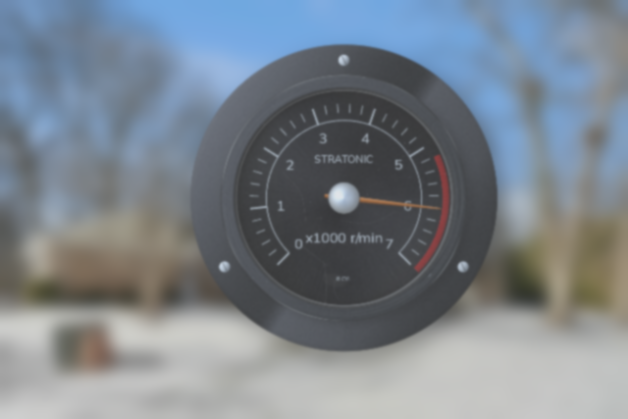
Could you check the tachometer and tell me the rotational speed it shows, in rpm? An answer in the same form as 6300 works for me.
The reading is 6000
